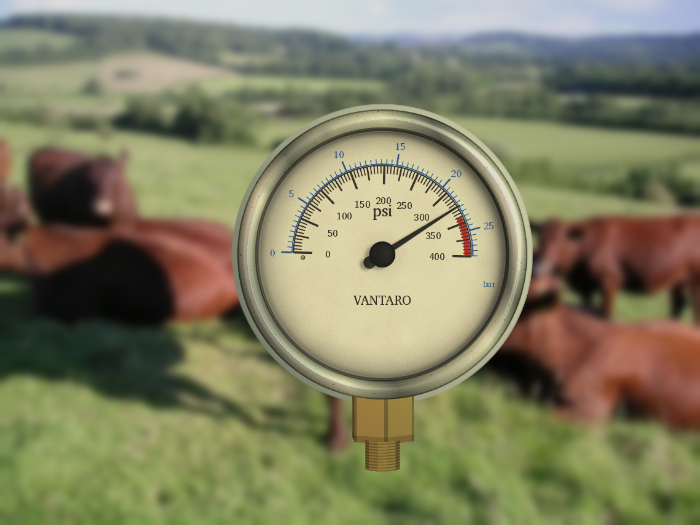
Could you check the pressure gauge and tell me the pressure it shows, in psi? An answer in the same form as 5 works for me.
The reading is 325
